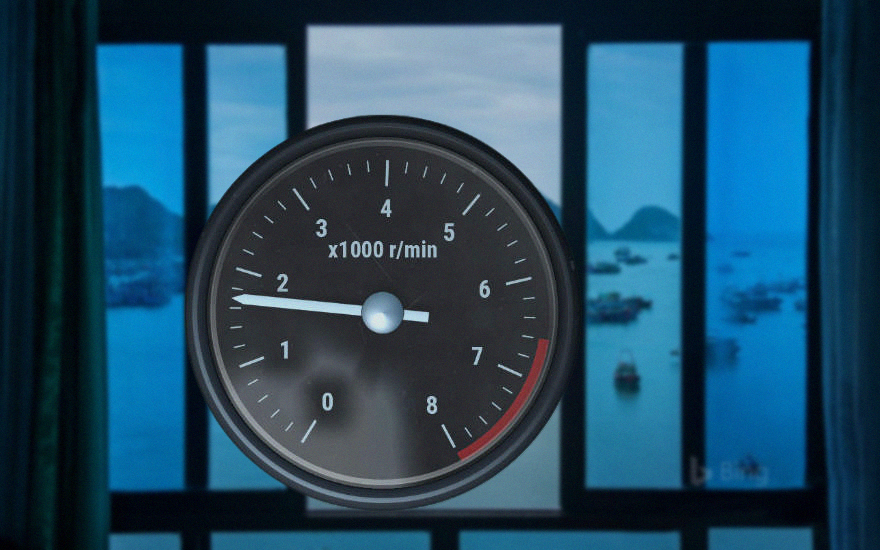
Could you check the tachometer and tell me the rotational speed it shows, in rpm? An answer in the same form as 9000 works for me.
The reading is 1700
